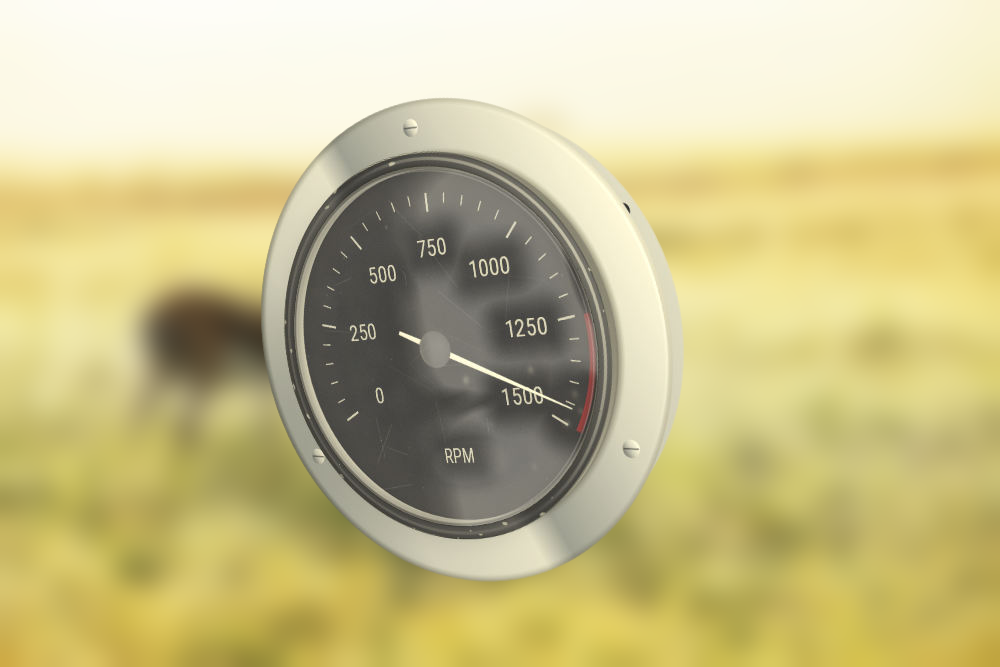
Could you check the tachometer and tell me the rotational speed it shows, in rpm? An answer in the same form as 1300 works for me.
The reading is 1450
